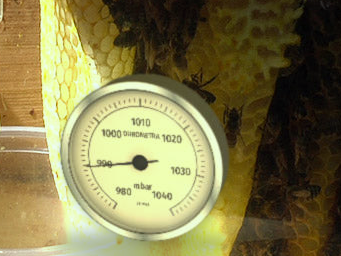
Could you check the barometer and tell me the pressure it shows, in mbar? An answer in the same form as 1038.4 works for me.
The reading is 990
